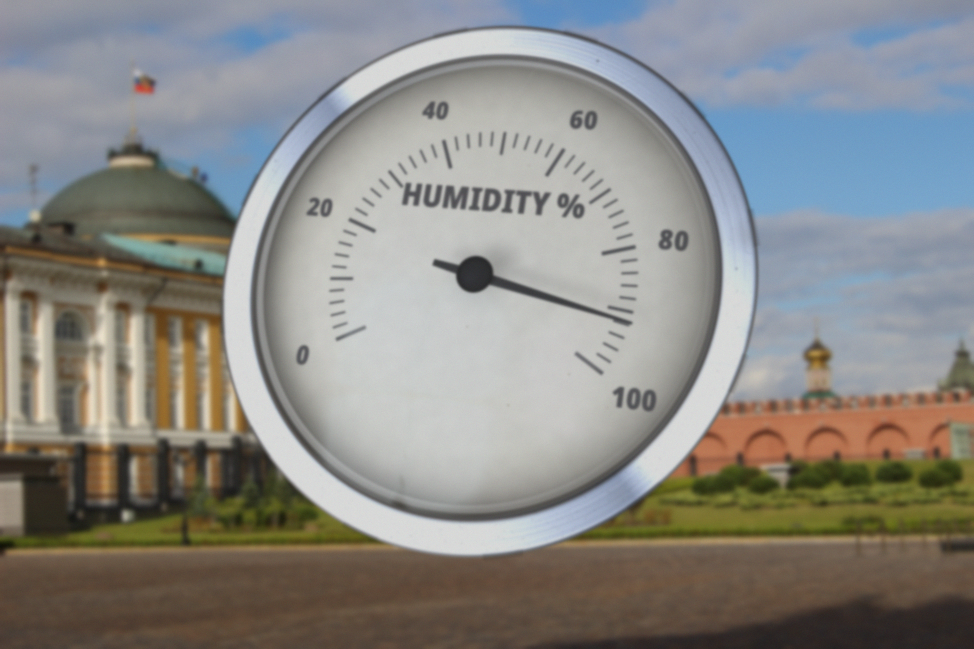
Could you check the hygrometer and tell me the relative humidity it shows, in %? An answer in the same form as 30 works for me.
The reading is 92
